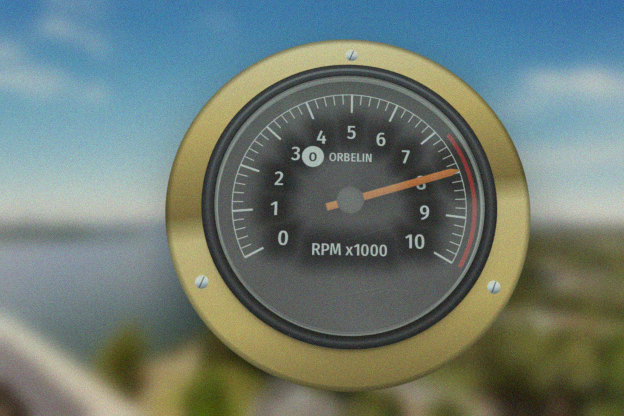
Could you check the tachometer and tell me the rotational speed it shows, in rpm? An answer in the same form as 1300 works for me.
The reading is 8000
